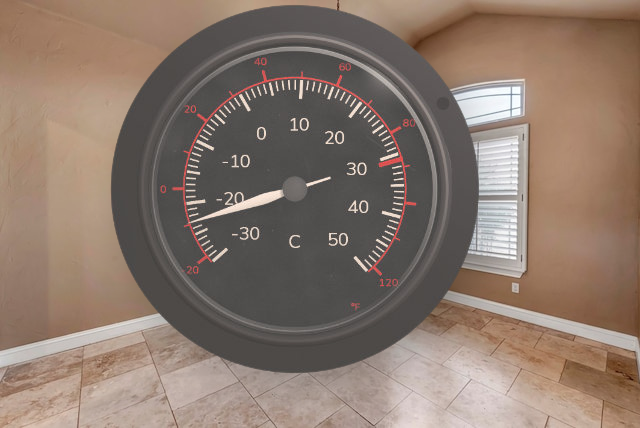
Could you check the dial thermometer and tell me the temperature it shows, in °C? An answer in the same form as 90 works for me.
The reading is -23
